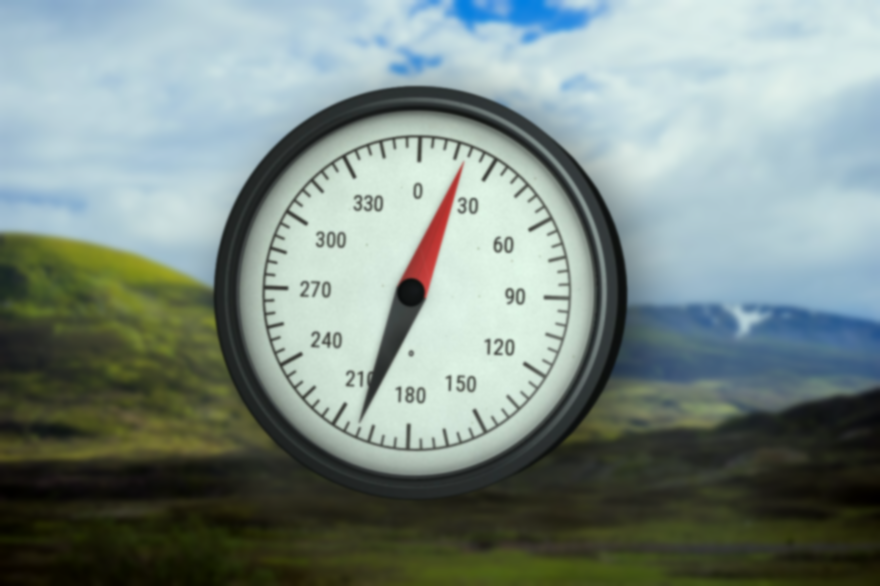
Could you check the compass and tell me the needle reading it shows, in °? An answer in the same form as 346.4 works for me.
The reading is 20
